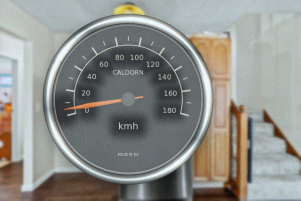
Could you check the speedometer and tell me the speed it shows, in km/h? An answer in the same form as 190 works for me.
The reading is 5
